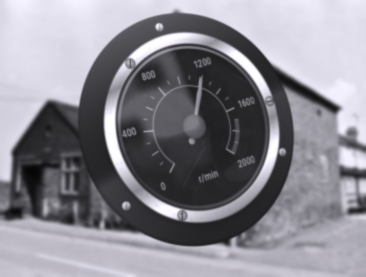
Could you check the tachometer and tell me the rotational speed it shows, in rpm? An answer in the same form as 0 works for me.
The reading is 1200
